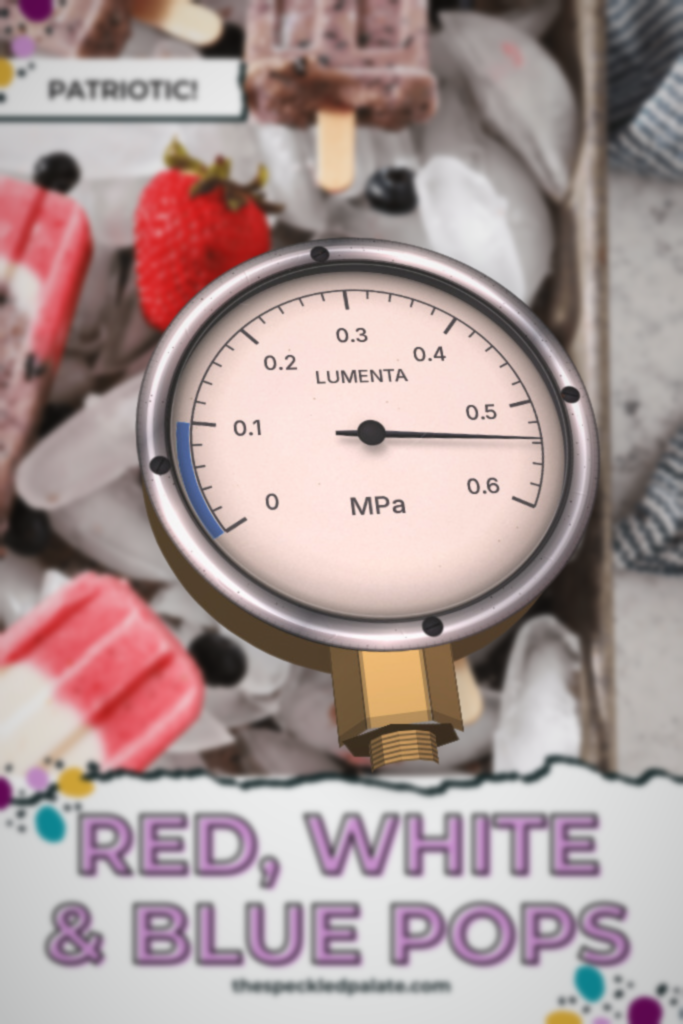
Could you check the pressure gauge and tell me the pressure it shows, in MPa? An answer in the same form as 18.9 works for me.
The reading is 0.54
